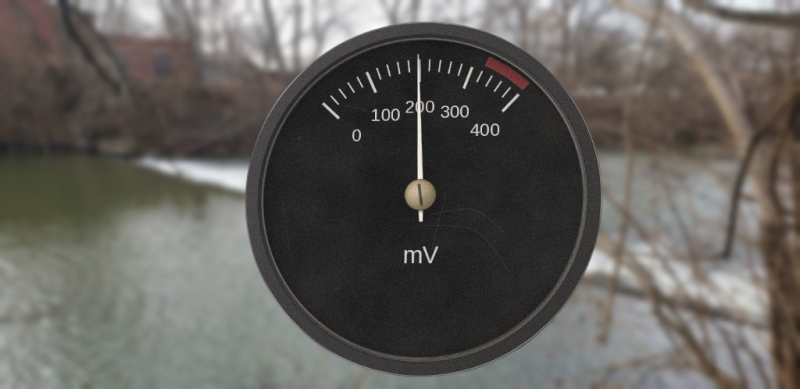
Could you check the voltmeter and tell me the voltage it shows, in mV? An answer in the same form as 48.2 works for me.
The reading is 200
